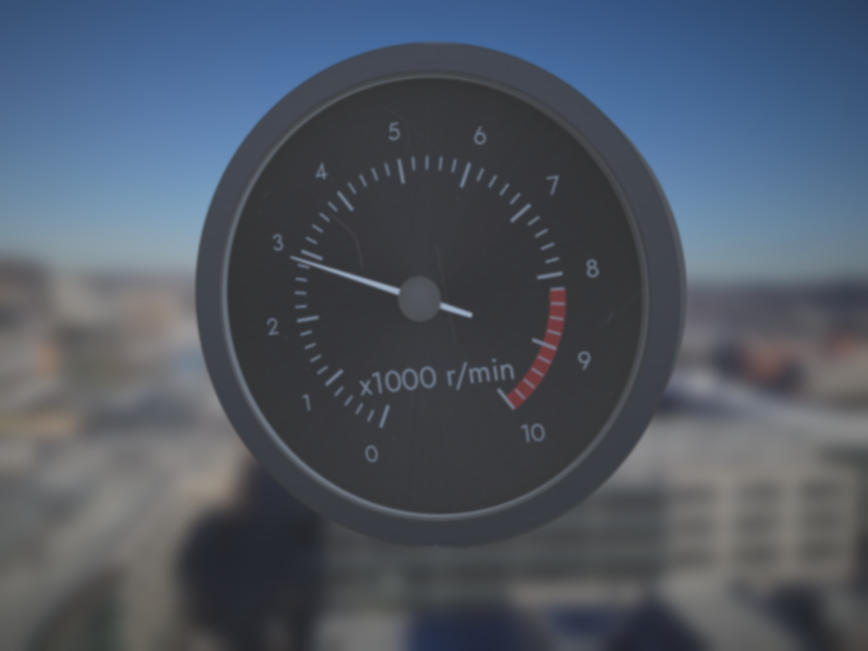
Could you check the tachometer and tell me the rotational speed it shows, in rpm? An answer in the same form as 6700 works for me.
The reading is 2900
